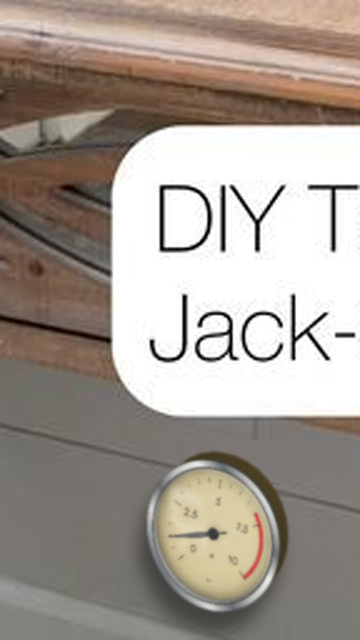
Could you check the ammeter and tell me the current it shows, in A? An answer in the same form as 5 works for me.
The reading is 1
